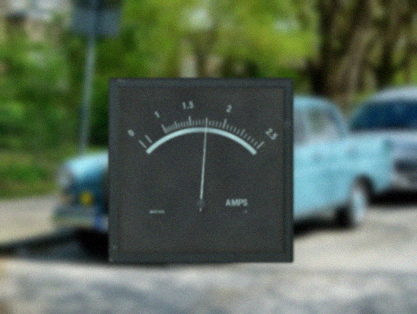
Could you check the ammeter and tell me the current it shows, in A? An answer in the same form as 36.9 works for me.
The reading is 1.75
